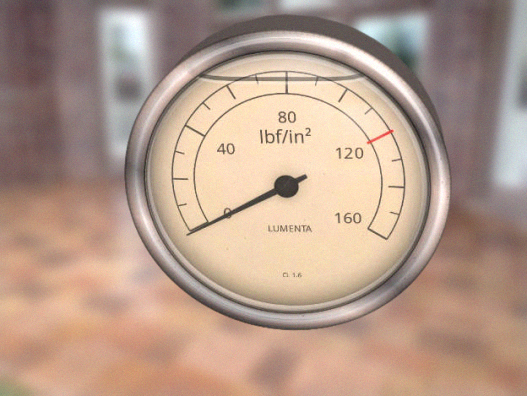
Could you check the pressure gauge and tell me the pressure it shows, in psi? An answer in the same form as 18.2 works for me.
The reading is 0
